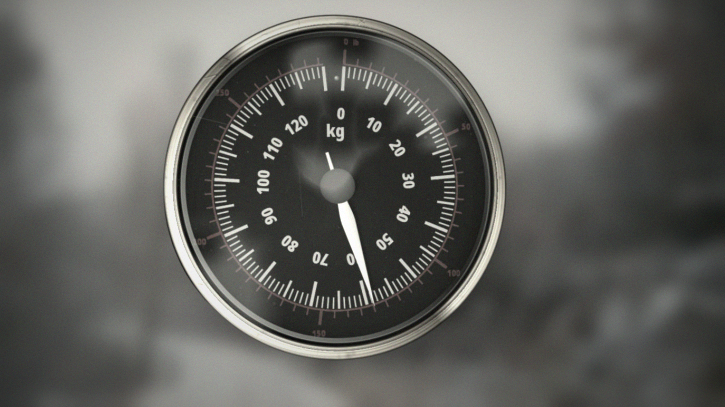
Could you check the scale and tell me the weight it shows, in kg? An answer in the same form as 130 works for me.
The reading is 59
